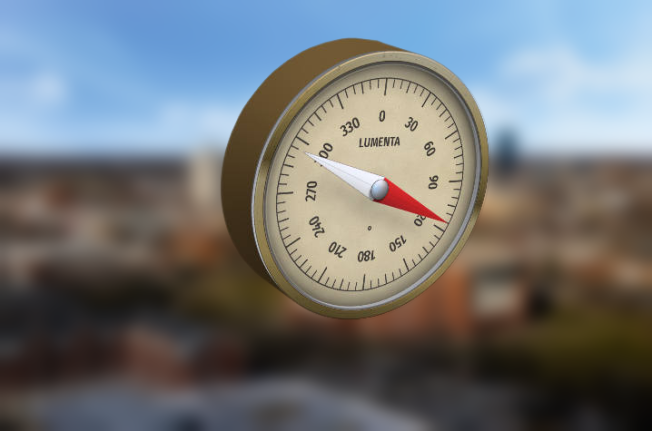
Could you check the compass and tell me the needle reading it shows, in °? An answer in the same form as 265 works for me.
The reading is 115
